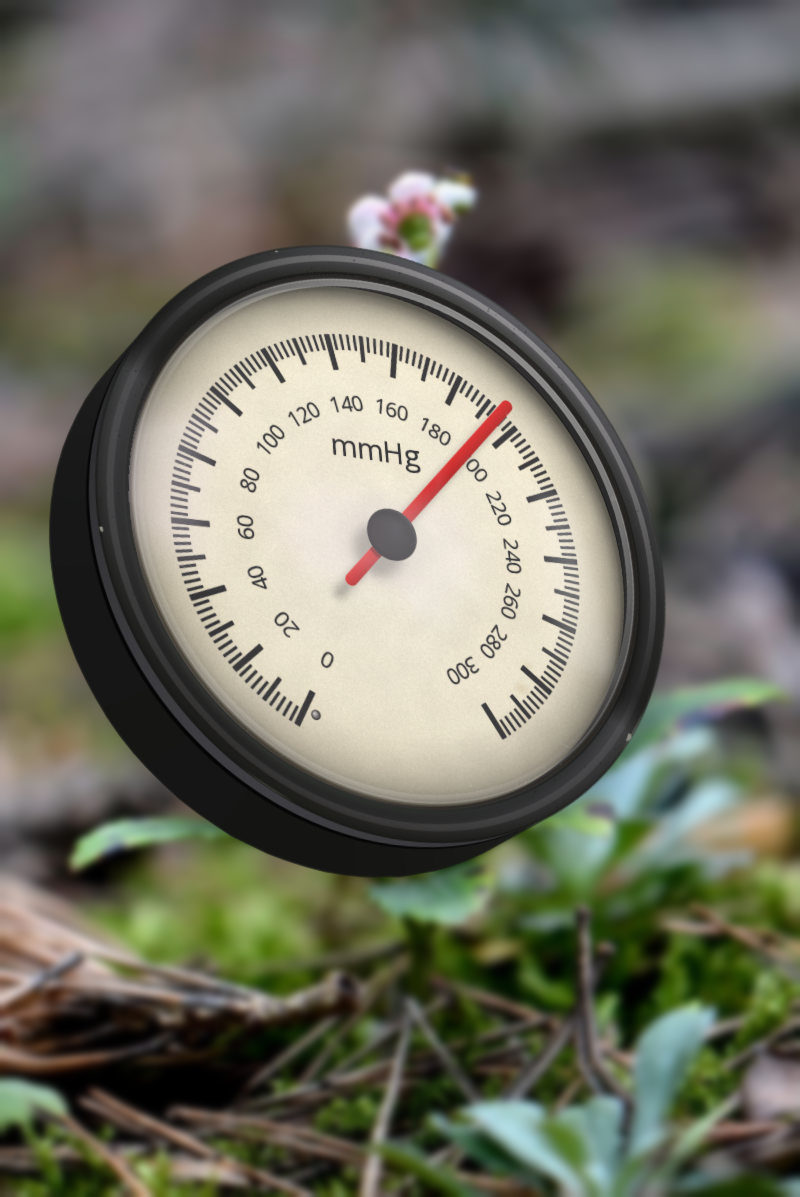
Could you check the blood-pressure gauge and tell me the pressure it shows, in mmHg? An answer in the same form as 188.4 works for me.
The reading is 194
